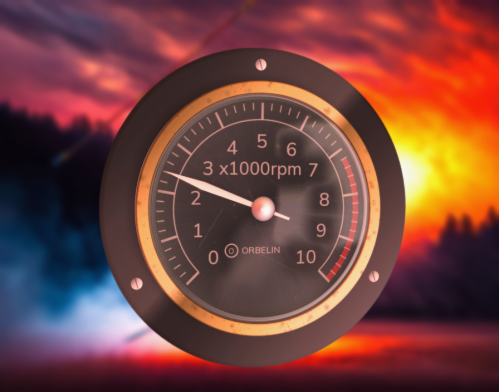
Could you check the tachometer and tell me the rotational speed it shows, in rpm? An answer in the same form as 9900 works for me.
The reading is 2400
